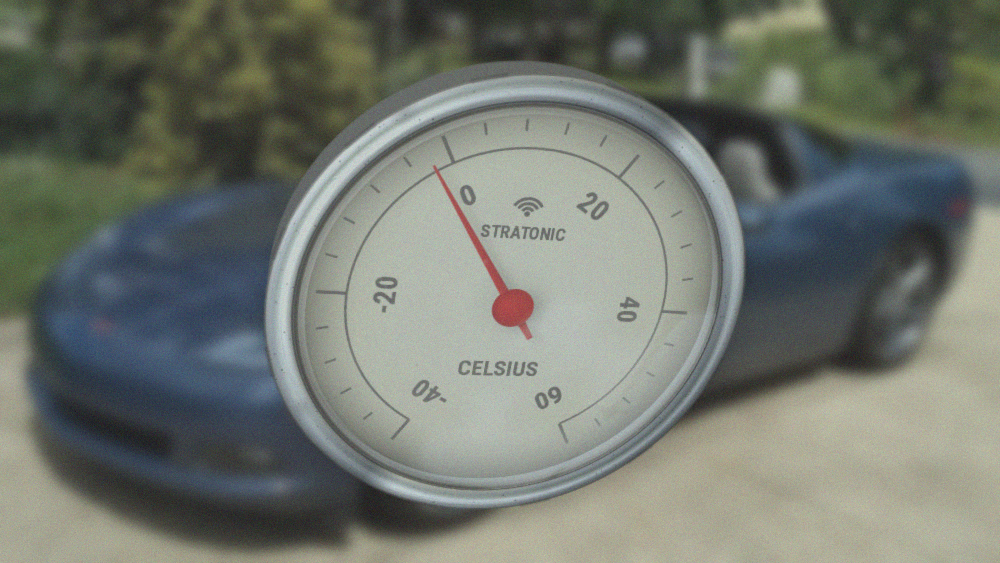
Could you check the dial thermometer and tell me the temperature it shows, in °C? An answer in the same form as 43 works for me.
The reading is -2
